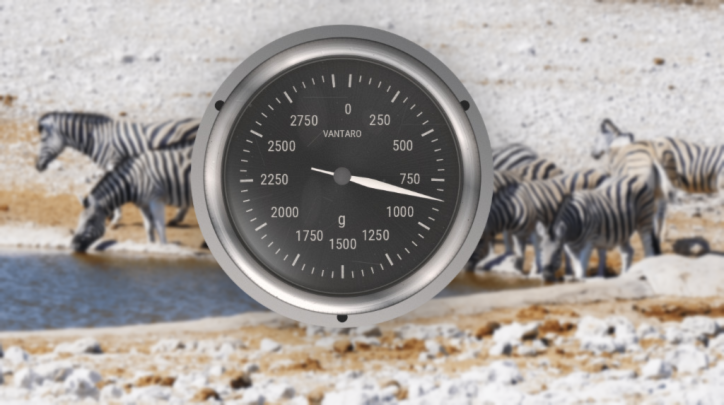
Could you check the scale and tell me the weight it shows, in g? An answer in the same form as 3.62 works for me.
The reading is 850
